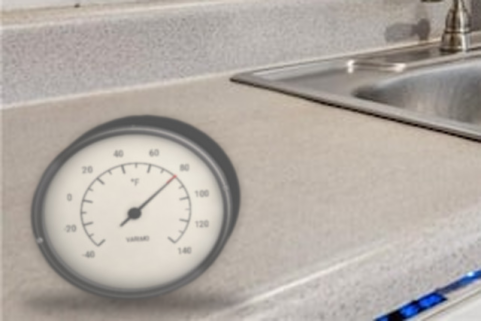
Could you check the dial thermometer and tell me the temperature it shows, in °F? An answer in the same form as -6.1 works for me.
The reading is 80
